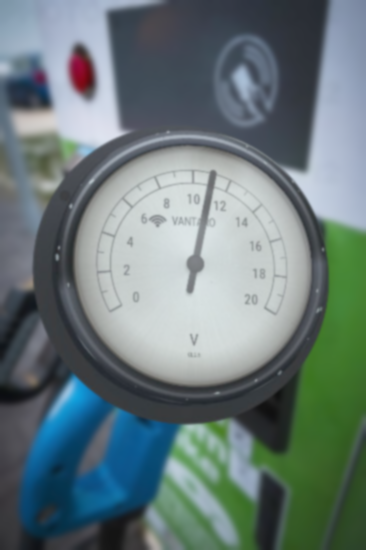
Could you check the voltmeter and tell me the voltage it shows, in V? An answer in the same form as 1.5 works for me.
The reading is 11
